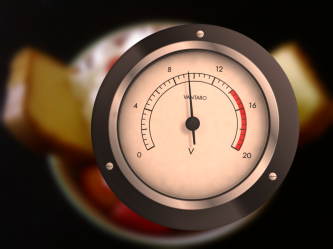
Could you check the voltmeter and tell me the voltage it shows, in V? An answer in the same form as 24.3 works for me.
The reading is 9.5
